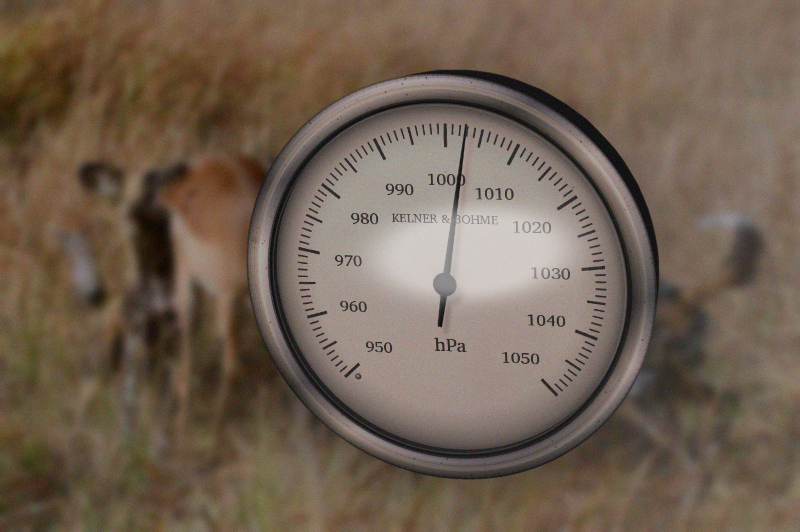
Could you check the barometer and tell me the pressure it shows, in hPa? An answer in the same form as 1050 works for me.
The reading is 1003
